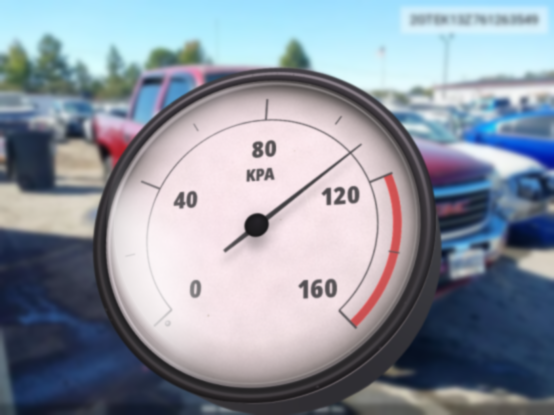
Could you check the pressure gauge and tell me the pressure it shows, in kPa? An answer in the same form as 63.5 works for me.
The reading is 110
